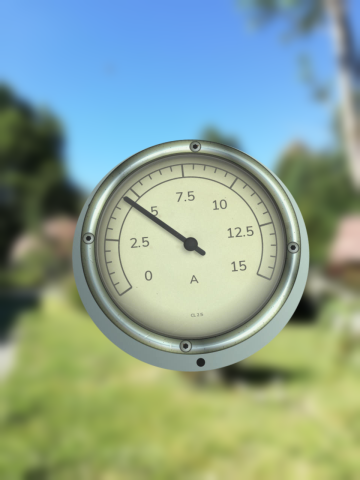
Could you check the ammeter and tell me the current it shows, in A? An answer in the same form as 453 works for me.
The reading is 4.5
